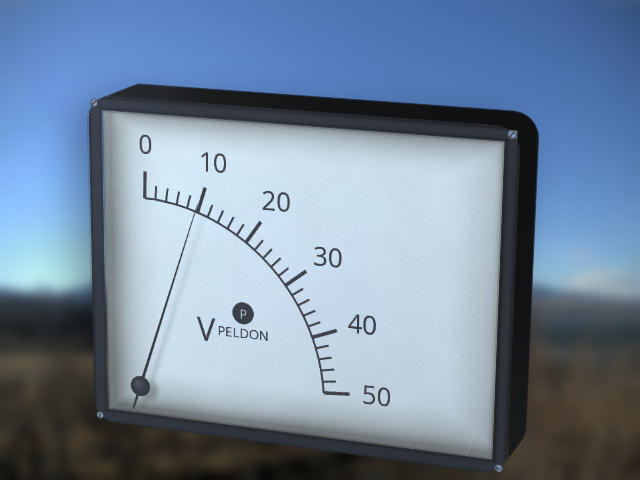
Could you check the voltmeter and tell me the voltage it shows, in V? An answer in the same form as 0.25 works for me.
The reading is 10
